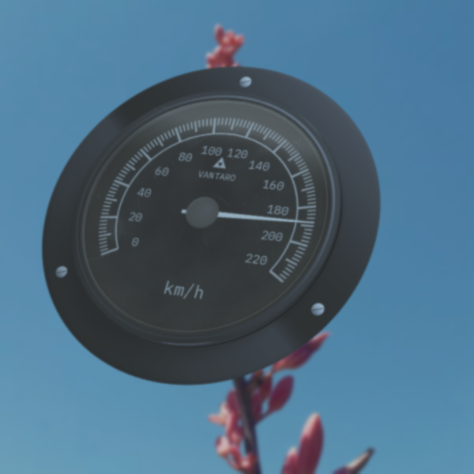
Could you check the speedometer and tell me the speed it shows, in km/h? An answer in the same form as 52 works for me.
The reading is 190
